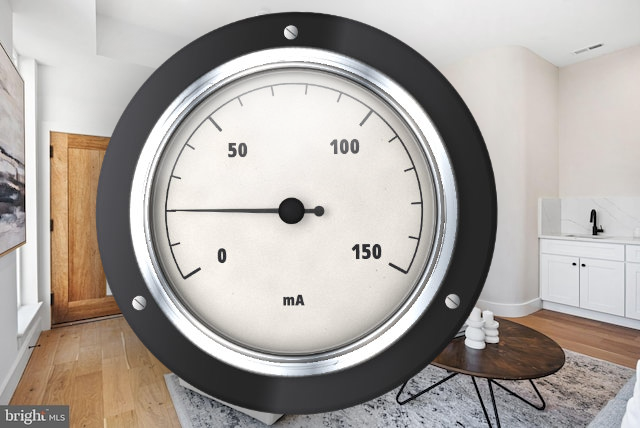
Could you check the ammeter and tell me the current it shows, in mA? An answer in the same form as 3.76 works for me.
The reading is 20
